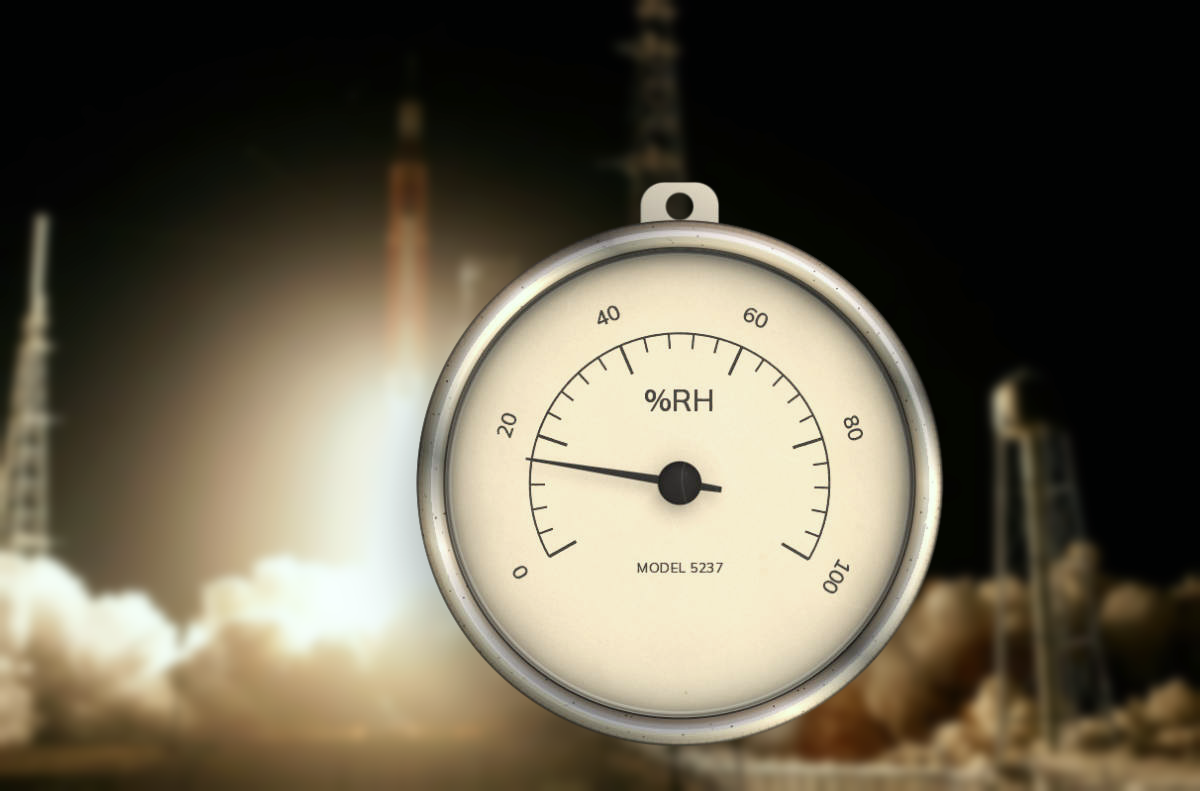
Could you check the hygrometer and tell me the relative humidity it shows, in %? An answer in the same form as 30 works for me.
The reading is 16
